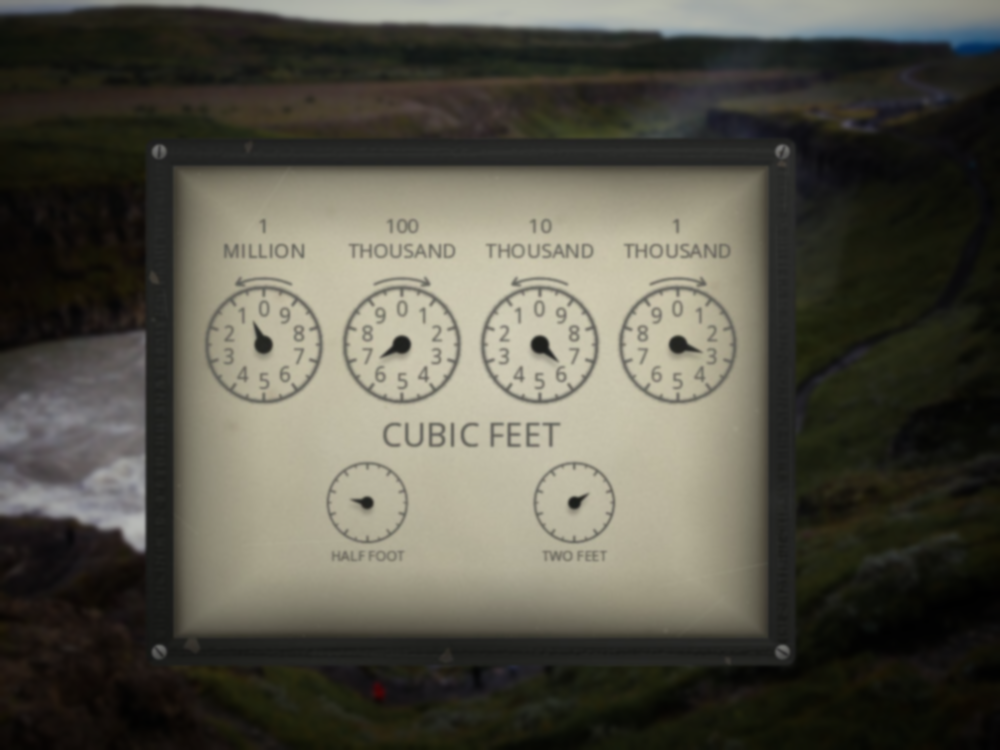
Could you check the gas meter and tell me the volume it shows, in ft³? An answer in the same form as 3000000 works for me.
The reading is 66300
